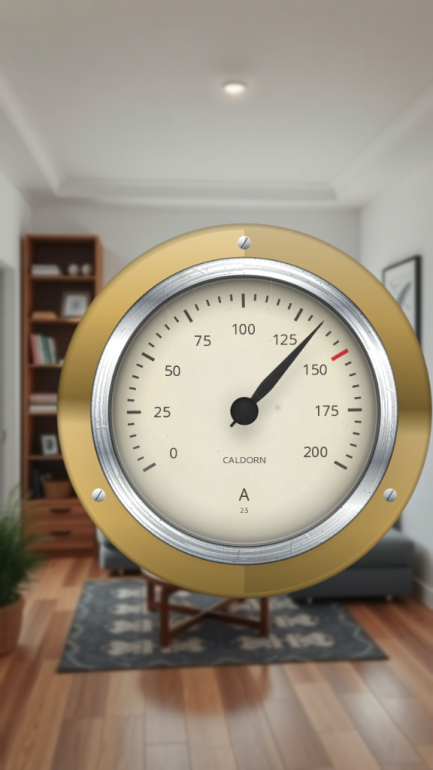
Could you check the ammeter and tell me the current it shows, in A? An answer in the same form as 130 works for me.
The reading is 135
